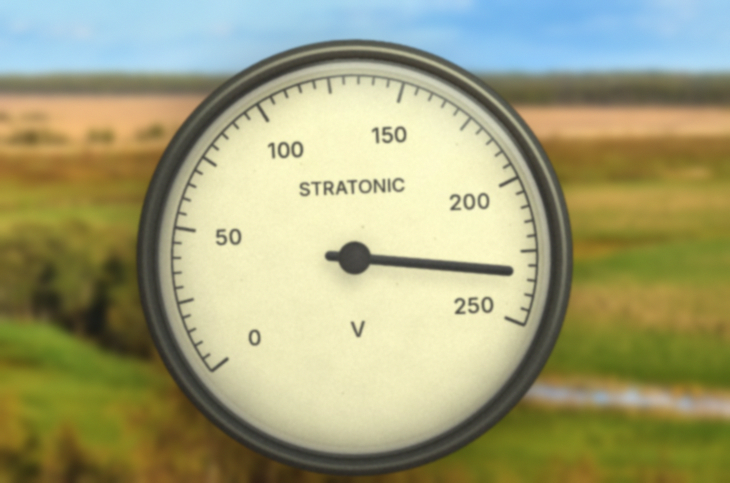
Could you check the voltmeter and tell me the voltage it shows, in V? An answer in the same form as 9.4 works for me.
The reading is 232.5
